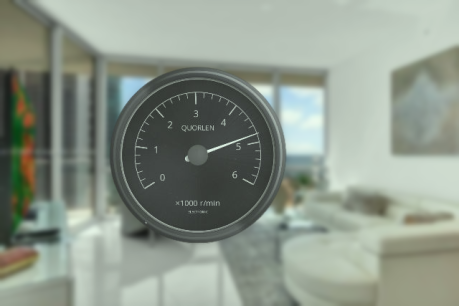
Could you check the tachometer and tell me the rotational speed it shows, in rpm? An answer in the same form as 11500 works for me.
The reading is 4800
